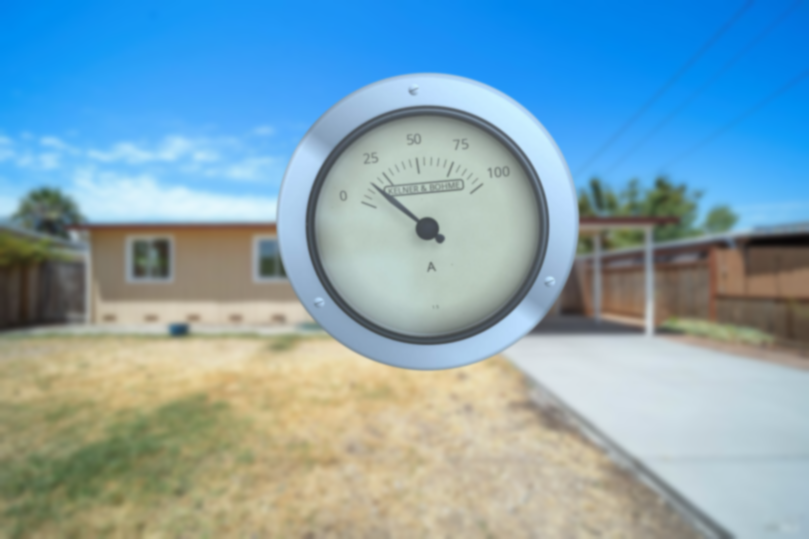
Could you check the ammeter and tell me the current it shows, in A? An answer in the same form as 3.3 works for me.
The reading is 15
